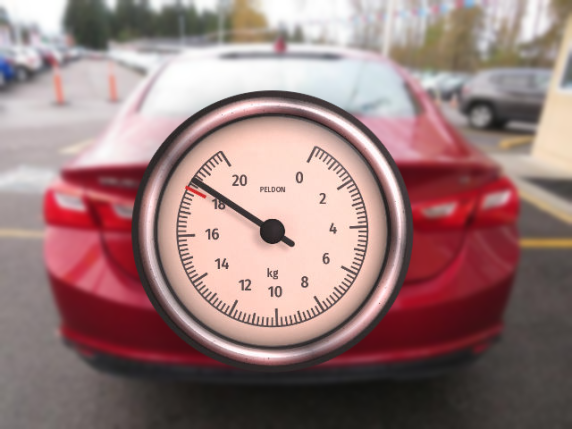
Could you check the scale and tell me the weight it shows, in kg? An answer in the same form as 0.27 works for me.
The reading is 18.4
